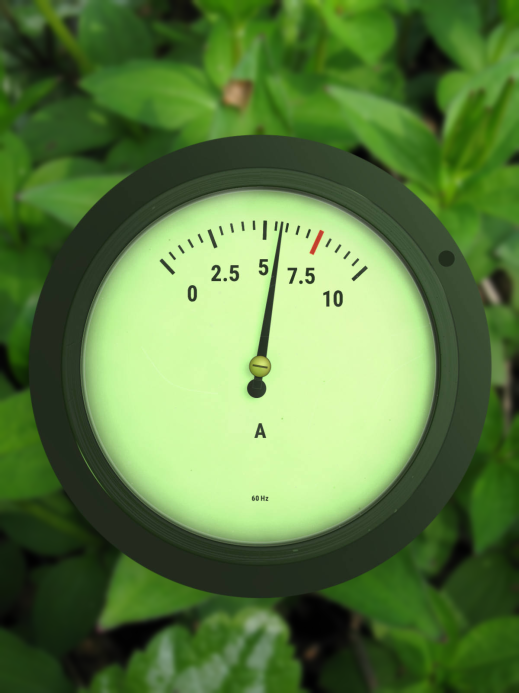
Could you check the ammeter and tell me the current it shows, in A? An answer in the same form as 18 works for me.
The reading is 5.75
